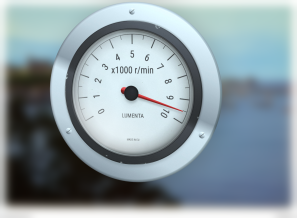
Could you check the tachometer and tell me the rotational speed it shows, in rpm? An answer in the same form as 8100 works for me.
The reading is 9500
